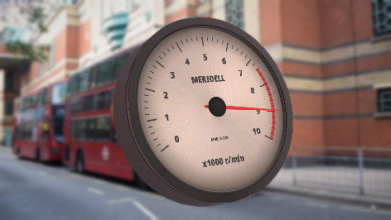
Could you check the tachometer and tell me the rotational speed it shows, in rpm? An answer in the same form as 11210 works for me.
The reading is 9000
